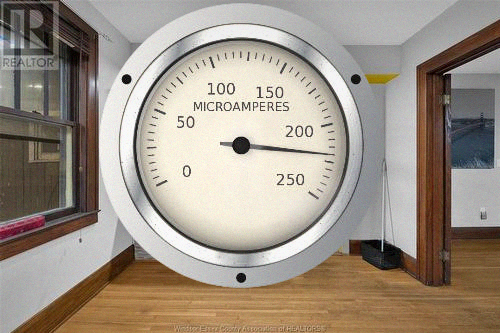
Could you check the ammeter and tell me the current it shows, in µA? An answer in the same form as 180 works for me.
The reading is 220
